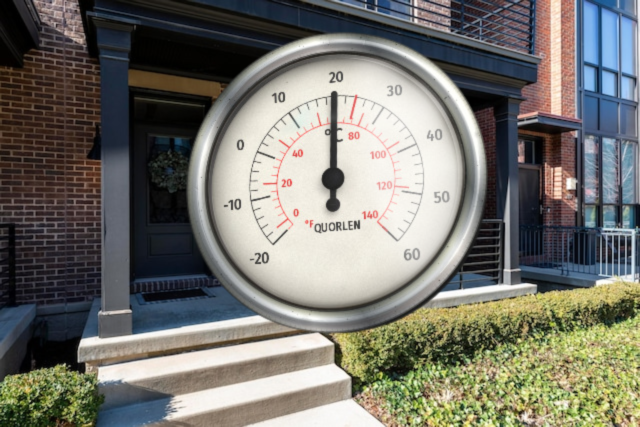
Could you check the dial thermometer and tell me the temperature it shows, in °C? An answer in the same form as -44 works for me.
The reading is 20
